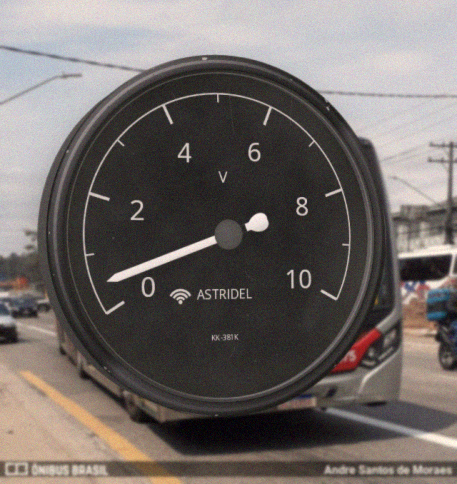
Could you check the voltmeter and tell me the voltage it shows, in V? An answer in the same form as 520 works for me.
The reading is 0.5
